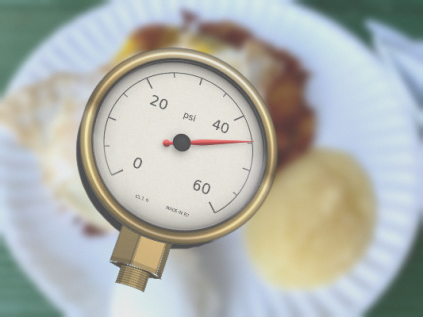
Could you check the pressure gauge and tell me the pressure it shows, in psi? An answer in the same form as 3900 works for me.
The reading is 45
